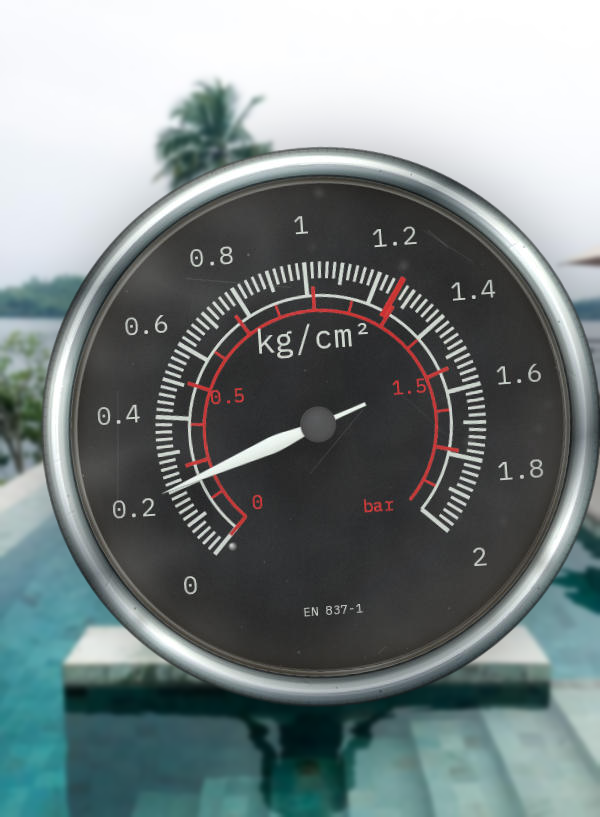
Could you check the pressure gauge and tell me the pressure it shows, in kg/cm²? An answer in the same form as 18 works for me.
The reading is 0.2
